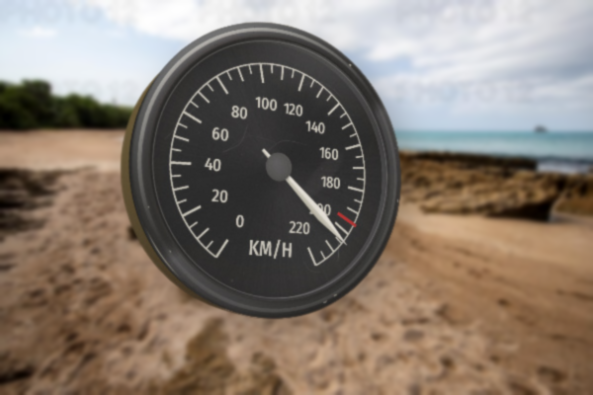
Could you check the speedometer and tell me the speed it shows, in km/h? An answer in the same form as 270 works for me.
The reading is 205
